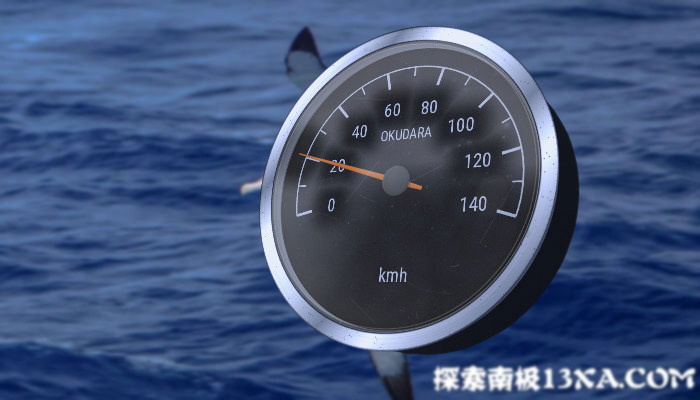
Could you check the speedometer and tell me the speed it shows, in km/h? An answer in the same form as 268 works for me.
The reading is 20
